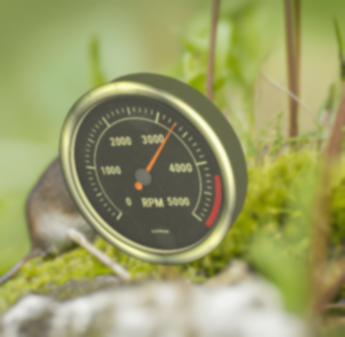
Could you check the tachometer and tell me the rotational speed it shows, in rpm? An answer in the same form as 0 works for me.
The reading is 3300
